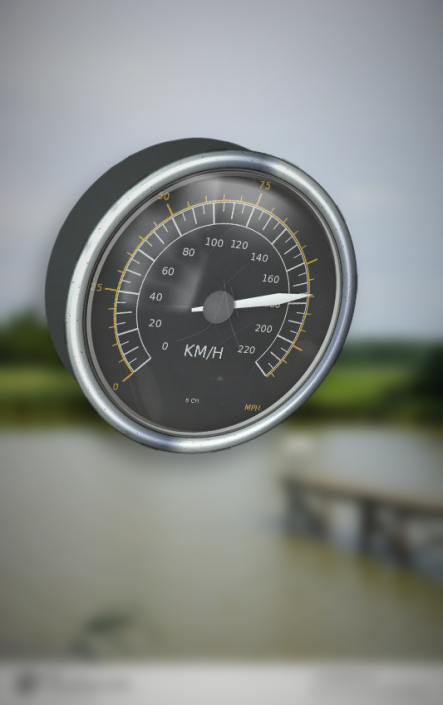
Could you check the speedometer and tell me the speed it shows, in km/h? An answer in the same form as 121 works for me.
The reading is 175
